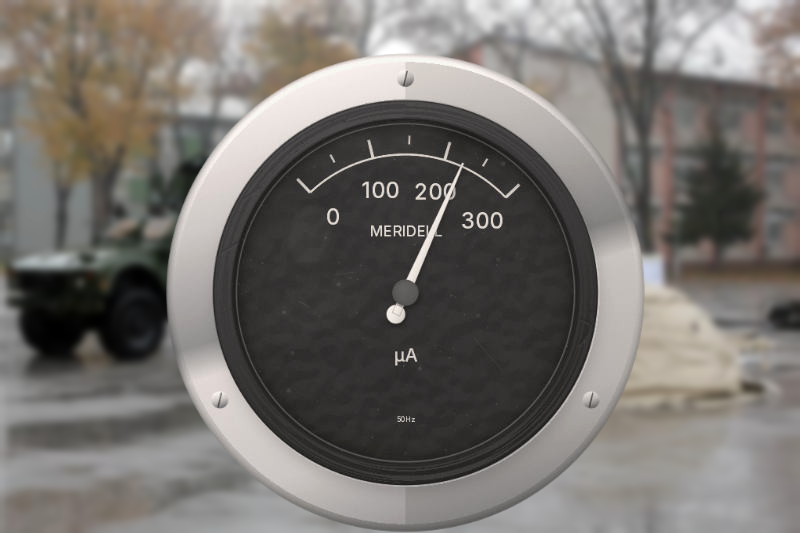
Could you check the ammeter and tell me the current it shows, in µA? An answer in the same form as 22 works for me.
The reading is 225
